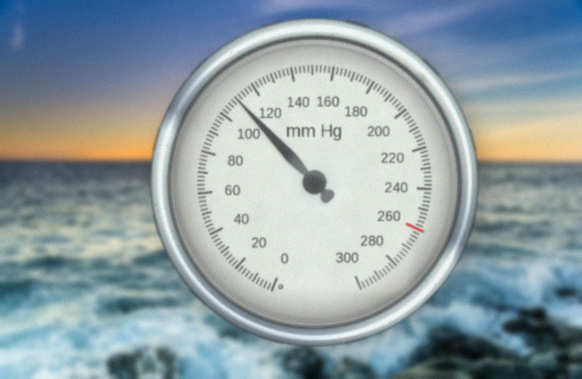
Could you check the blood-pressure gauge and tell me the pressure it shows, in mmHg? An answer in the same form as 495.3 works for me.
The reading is 110
